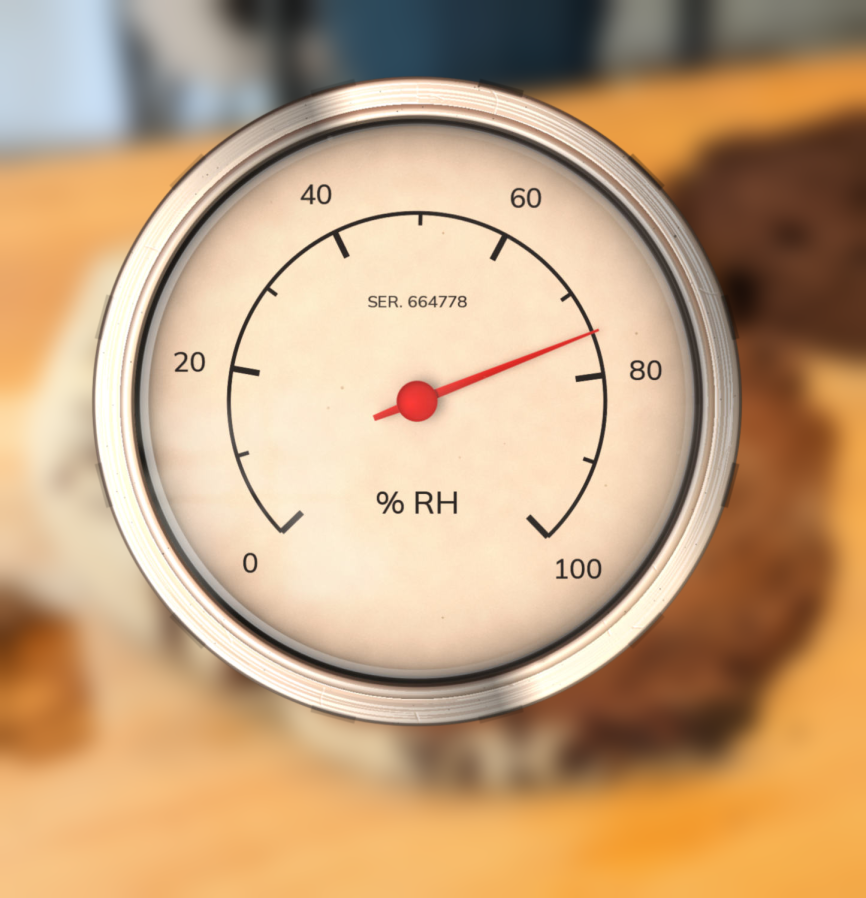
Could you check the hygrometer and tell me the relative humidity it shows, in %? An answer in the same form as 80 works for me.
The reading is 75
